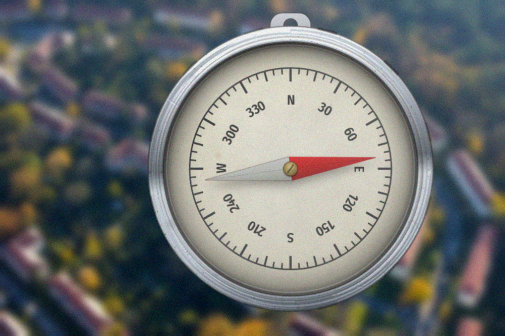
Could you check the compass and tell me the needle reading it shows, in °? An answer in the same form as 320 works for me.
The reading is 82.5
